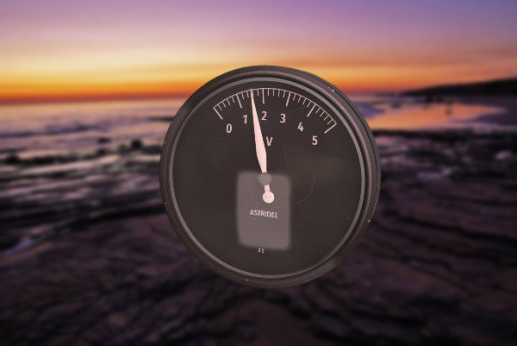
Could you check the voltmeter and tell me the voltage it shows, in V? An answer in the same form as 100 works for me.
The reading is 1.6
